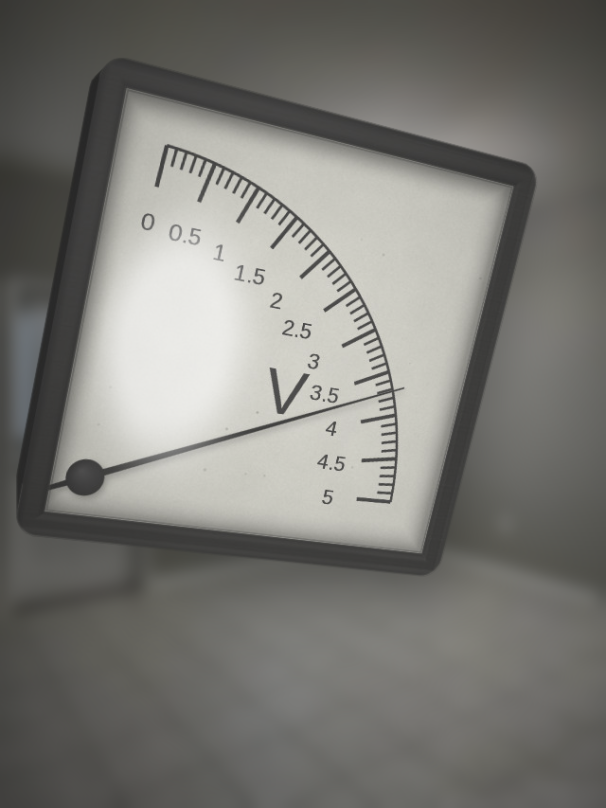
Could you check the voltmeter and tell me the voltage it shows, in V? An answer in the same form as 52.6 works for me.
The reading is 3.7
